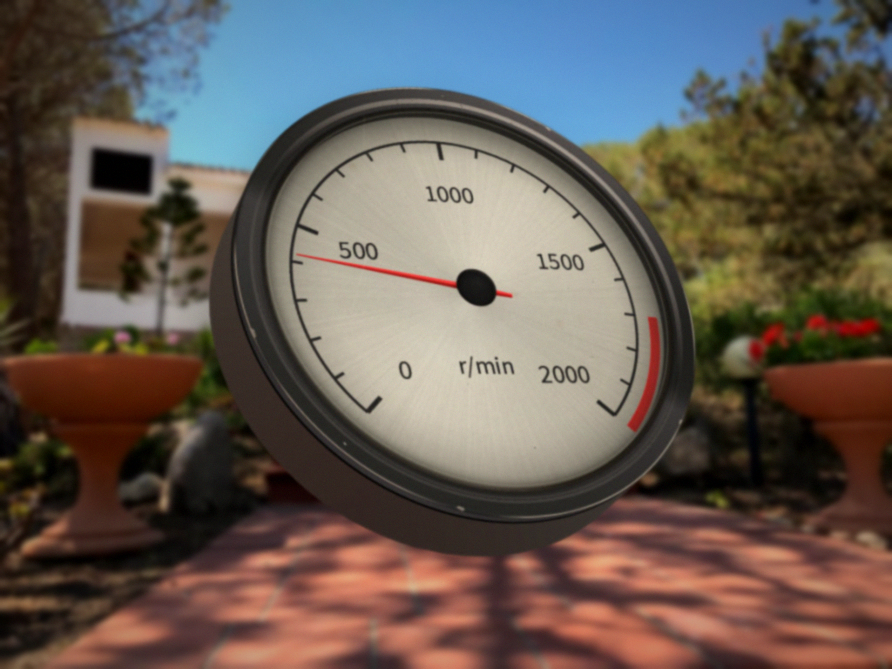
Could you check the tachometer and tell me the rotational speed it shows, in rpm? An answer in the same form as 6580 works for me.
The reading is 400
